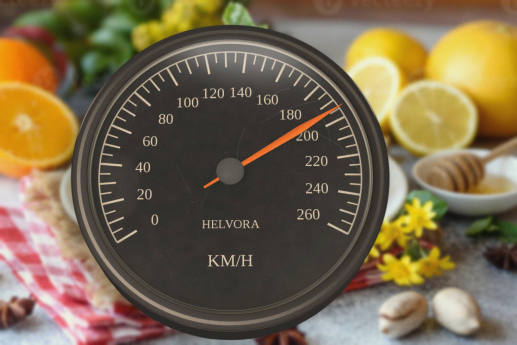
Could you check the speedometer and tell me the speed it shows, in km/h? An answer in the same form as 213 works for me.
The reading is 195
